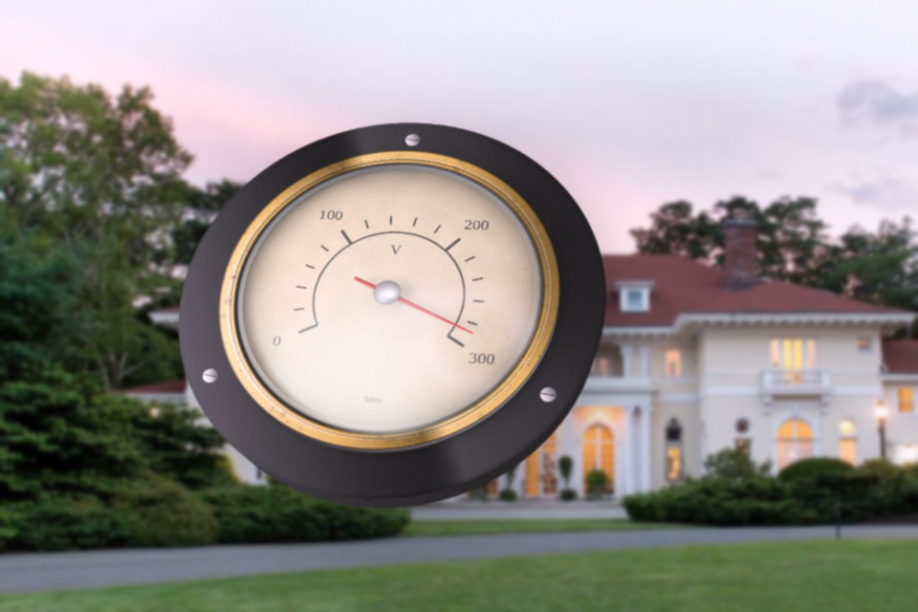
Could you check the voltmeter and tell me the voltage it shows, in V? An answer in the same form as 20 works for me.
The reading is 290
